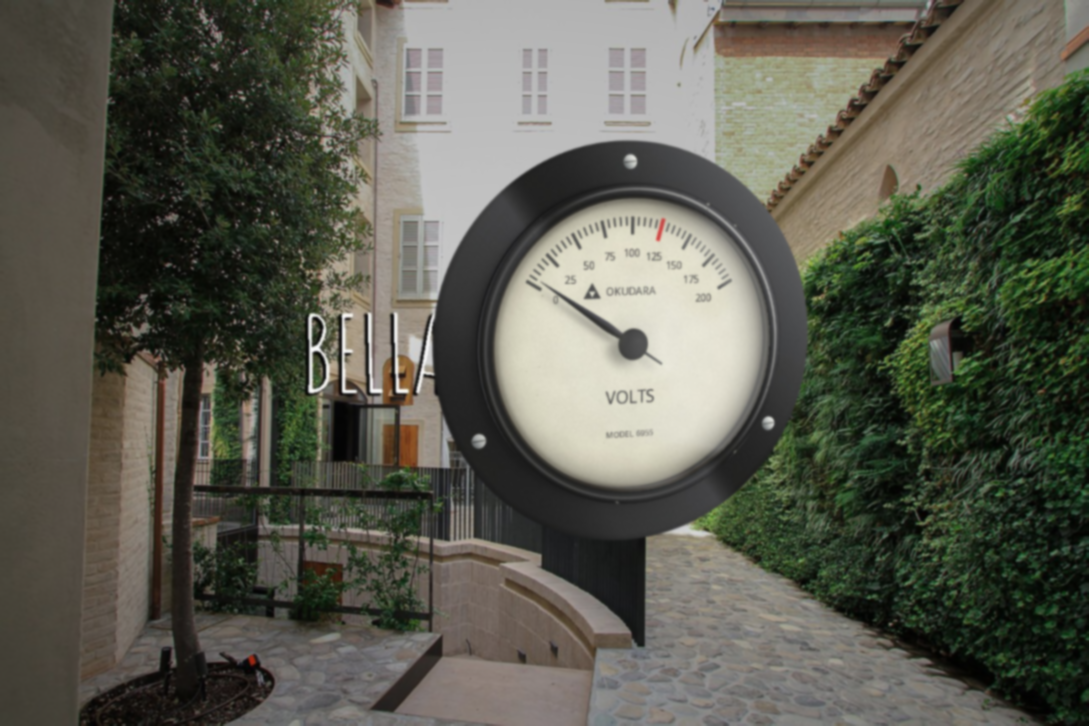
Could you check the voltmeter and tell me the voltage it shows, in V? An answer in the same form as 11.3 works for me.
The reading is 5
